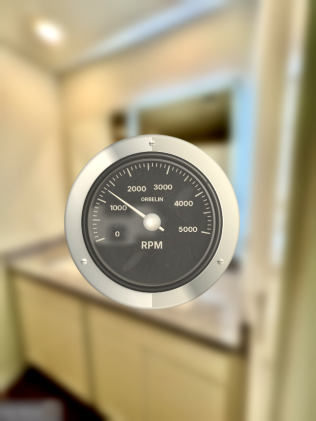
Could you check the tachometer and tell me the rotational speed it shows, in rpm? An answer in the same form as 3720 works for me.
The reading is 1300
